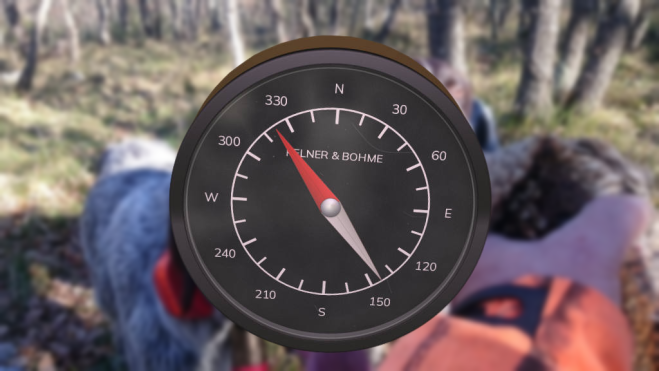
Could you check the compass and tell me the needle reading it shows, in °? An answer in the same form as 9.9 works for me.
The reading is 322.5
